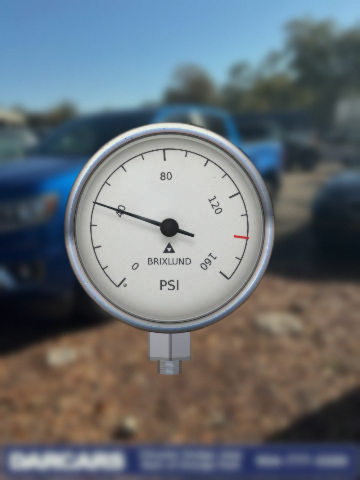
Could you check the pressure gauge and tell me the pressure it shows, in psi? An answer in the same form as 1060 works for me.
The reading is 40
